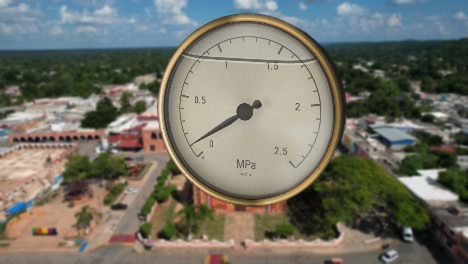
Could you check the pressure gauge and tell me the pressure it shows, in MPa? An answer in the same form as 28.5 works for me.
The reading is 0.1
